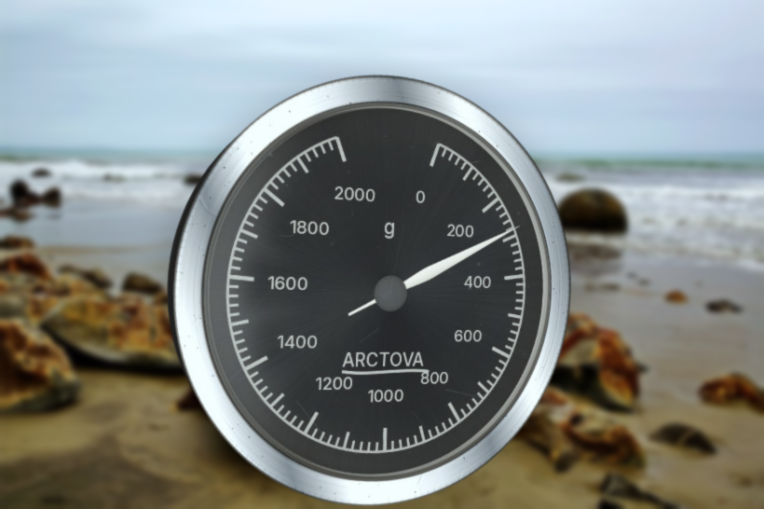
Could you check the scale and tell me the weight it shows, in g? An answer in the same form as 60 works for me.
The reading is 280
